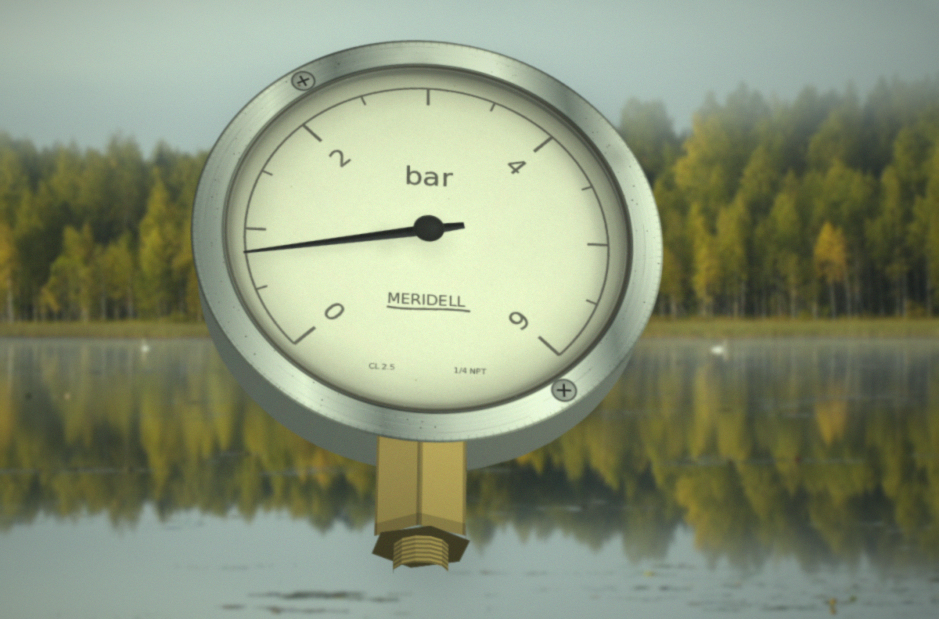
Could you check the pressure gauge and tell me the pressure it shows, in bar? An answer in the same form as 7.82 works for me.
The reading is 0.75
